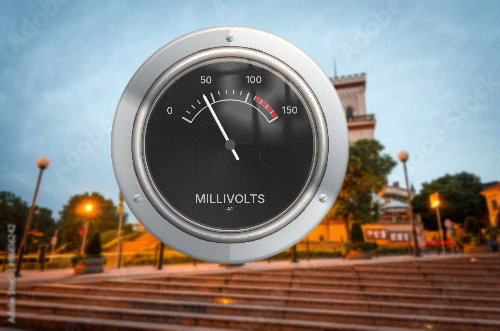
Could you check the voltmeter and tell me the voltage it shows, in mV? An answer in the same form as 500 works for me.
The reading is 40
